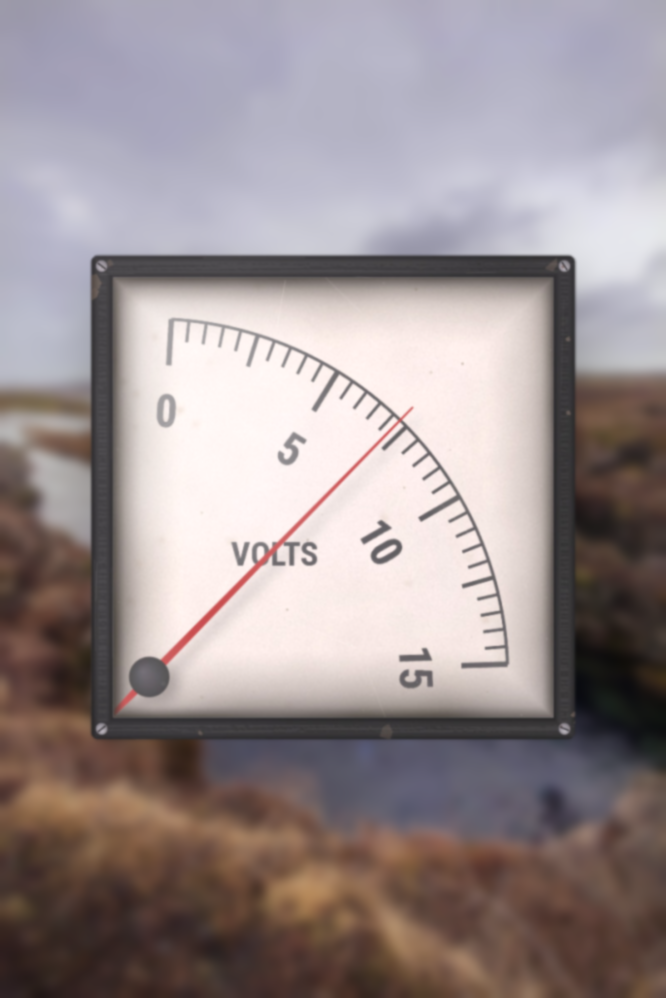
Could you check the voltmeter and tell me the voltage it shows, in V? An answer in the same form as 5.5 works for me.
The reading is 7.25
